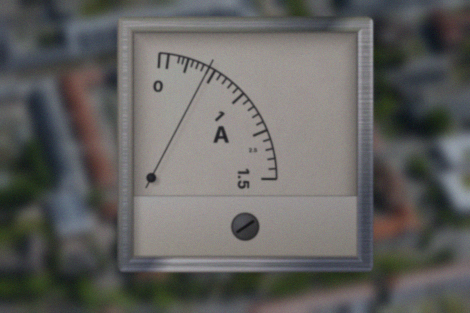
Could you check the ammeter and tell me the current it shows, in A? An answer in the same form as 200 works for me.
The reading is 0.7
